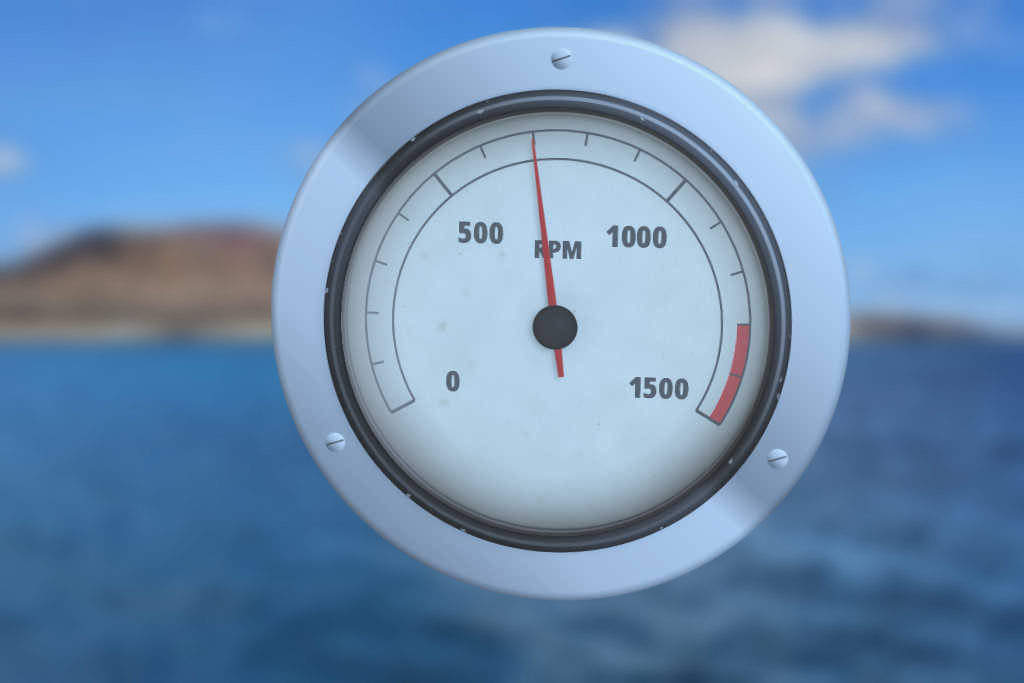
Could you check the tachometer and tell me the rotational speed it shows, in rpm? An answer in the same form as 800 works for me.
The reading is 700
